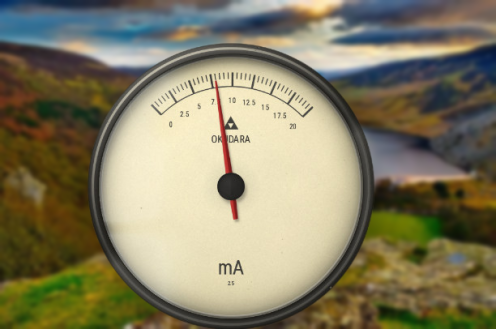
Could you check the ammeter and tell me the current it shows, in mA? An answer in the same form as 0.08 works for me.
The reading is 8
